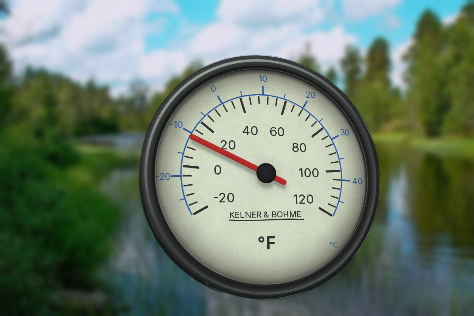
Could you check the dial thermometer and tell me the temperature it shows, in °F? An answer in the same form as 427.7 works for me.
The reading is 12
